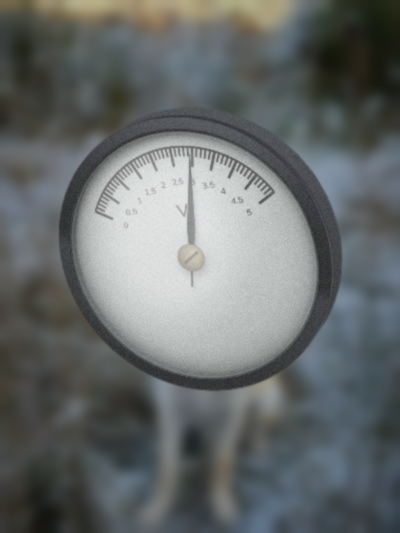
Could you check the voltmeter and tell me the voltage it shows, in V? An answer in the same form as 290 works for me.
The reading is 3
